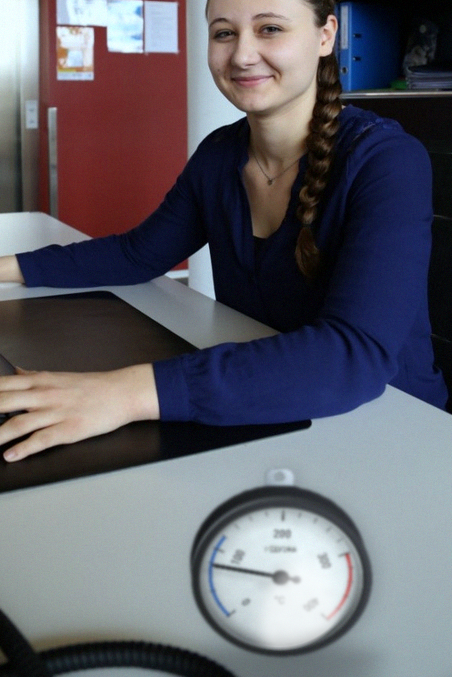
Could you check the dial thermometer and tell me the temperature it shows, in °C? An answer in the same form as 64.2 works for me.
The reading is 80
